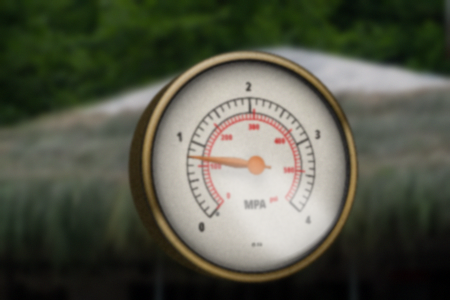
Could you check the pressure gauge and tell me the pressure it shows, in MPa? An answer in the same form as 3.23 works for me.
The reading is 0.8
